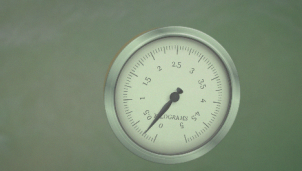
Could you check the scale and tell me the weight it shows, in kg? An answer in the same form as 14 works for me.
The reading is 0.25
